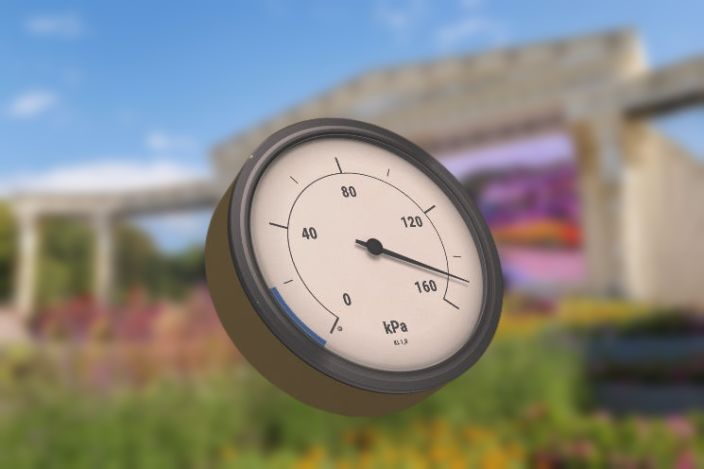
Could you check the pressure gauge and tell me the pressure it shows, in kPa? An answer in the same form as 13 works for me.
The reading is 150
